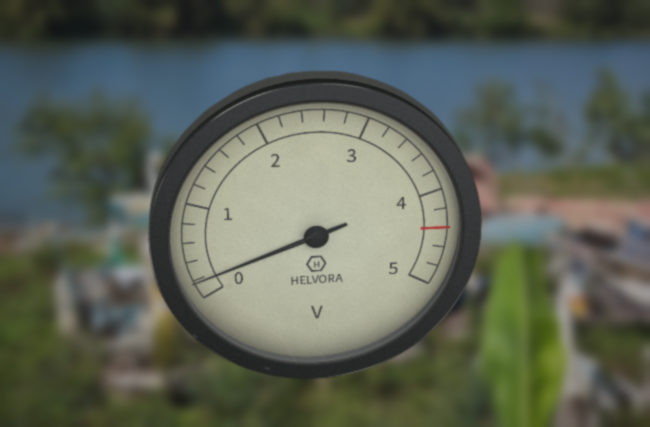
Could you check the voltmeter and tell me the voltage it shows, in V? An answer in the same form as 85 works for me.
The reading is 0.2
